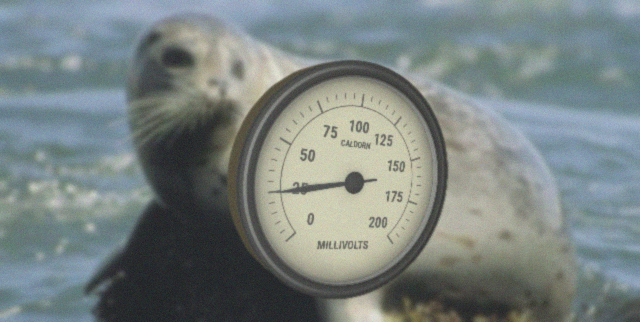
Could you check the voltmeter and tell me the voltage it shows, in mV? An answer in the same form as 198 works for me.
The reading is 25
